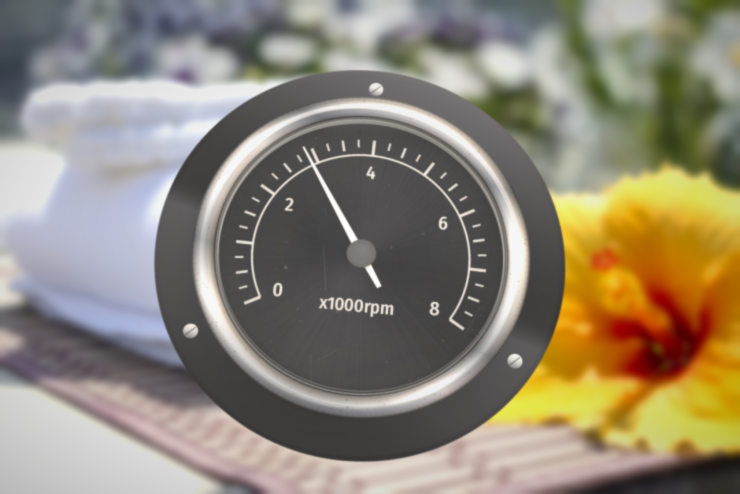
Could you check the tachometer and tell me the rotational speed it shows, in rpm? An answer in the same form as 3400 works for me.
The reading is 2875
